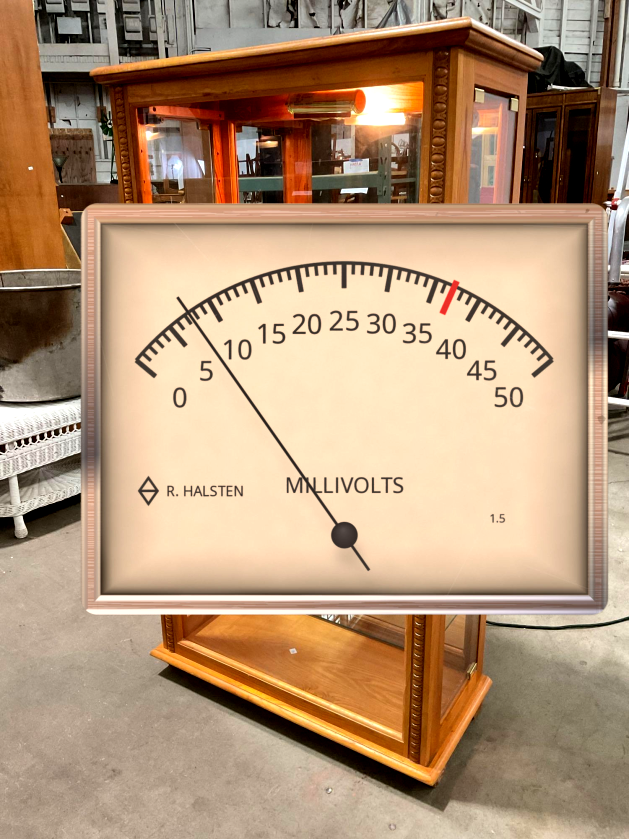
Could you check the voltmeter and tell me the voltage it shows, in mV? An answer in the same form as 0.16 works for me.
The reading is 7.5
